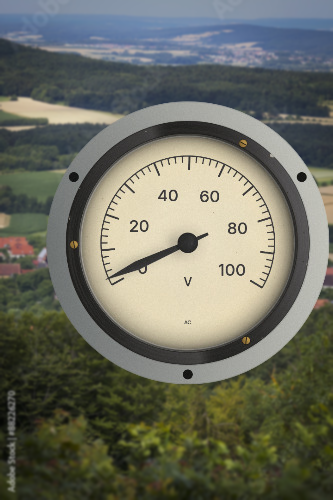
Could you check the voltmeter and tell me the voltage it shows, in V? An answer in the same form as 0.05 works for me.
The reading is 2
